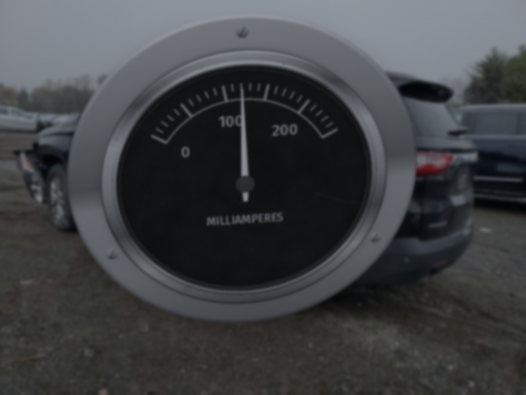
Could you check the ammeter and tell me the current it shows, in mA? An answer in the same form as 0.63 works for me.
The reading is 120
